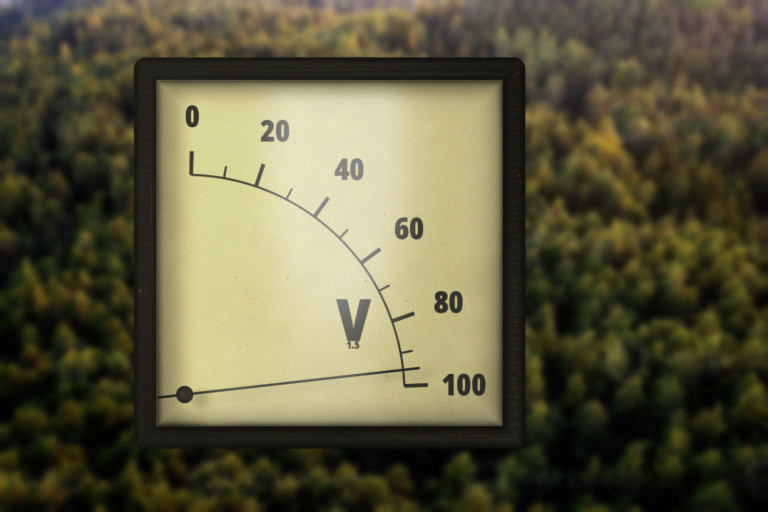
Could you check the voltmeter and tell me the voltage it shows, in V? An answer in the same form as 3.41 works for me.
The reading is 95
